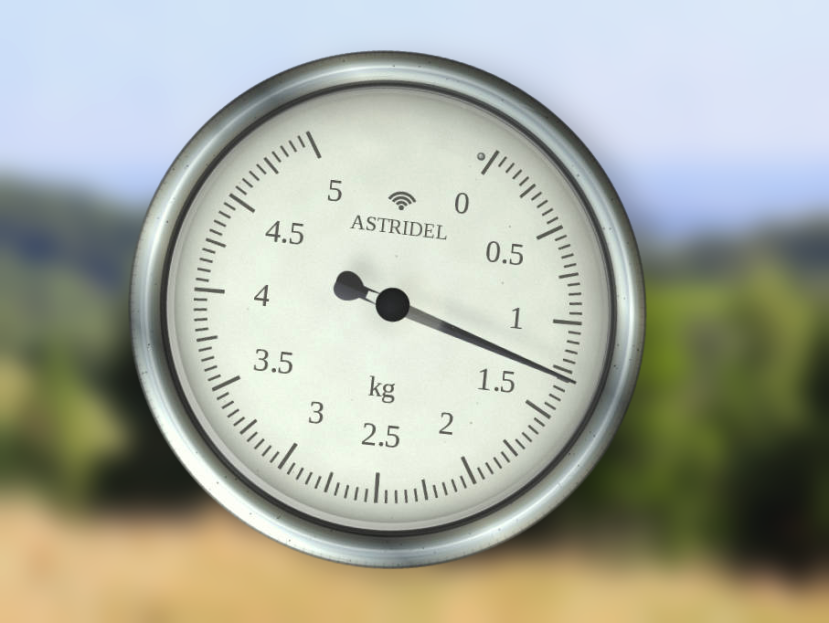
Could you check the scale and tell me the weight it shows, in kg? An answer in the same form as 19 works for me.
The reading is 1.3
